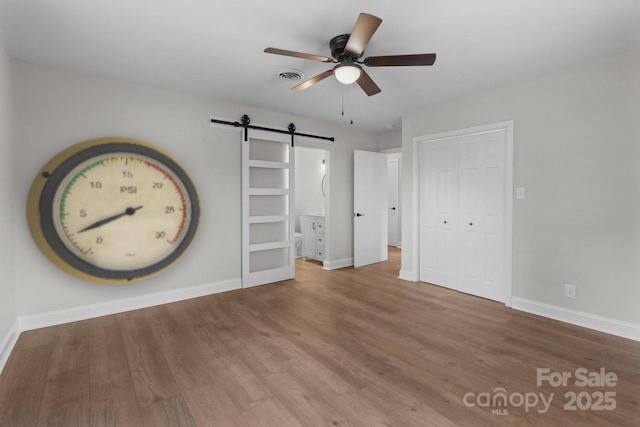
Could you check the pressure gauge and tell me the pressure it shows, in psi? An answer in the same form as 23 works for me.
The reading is 2.5
